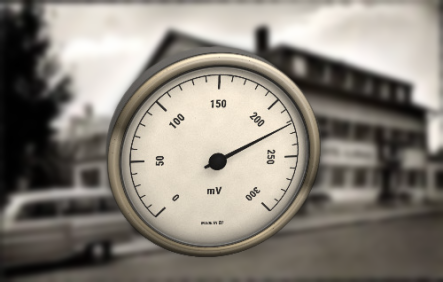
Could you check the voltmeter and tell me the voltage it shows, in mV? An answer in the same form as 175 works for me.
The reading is 220
